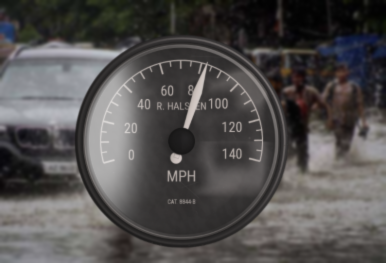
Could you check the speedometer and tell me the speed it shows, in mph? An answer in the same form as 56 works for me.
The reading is 82.5
